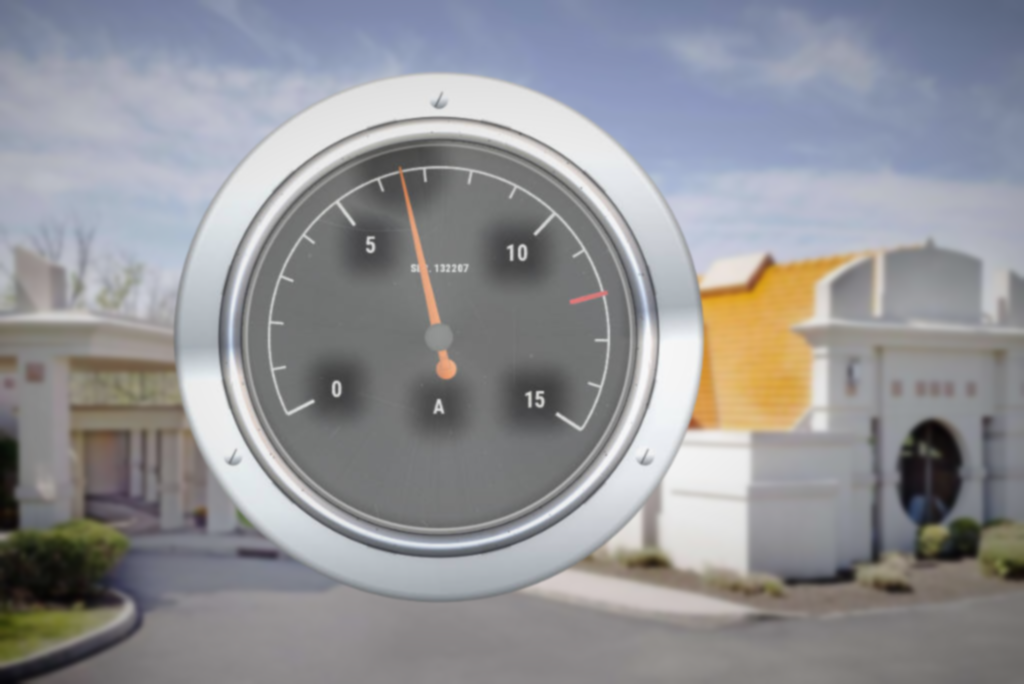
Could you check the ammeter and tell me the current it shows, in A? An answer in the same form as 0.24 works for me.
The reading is 6.5
